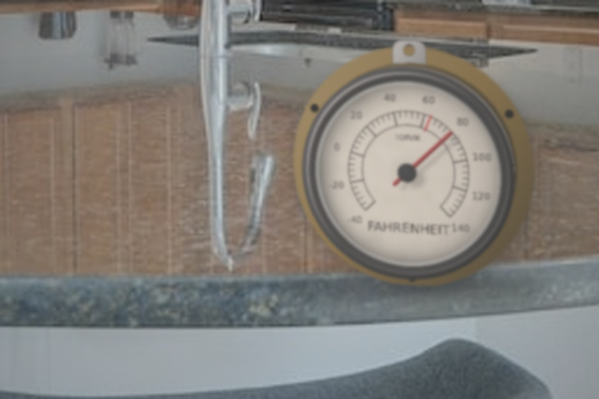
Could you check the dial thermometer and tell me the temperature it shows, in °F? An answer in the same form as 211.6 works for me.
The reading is 80
